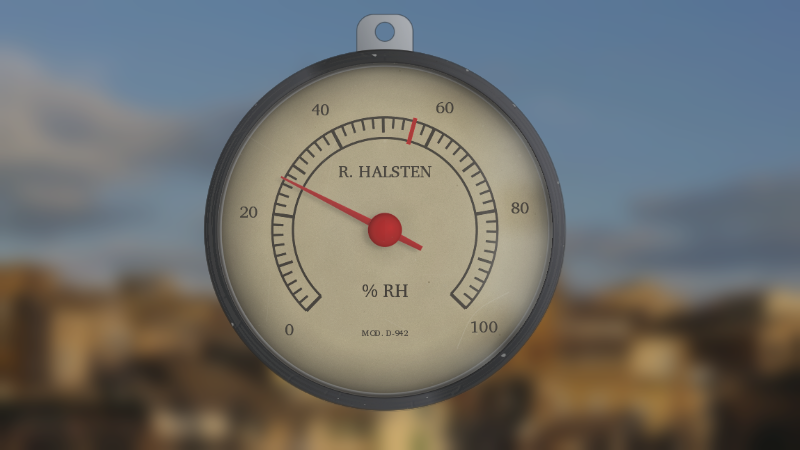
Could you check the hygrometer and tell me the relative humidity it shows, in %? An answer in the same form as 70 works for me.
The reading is 27
